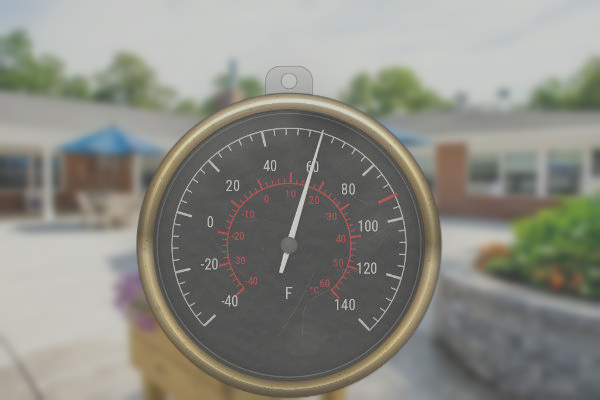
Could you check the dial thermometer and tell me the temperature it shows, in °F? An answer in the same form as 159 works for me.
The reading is 60
